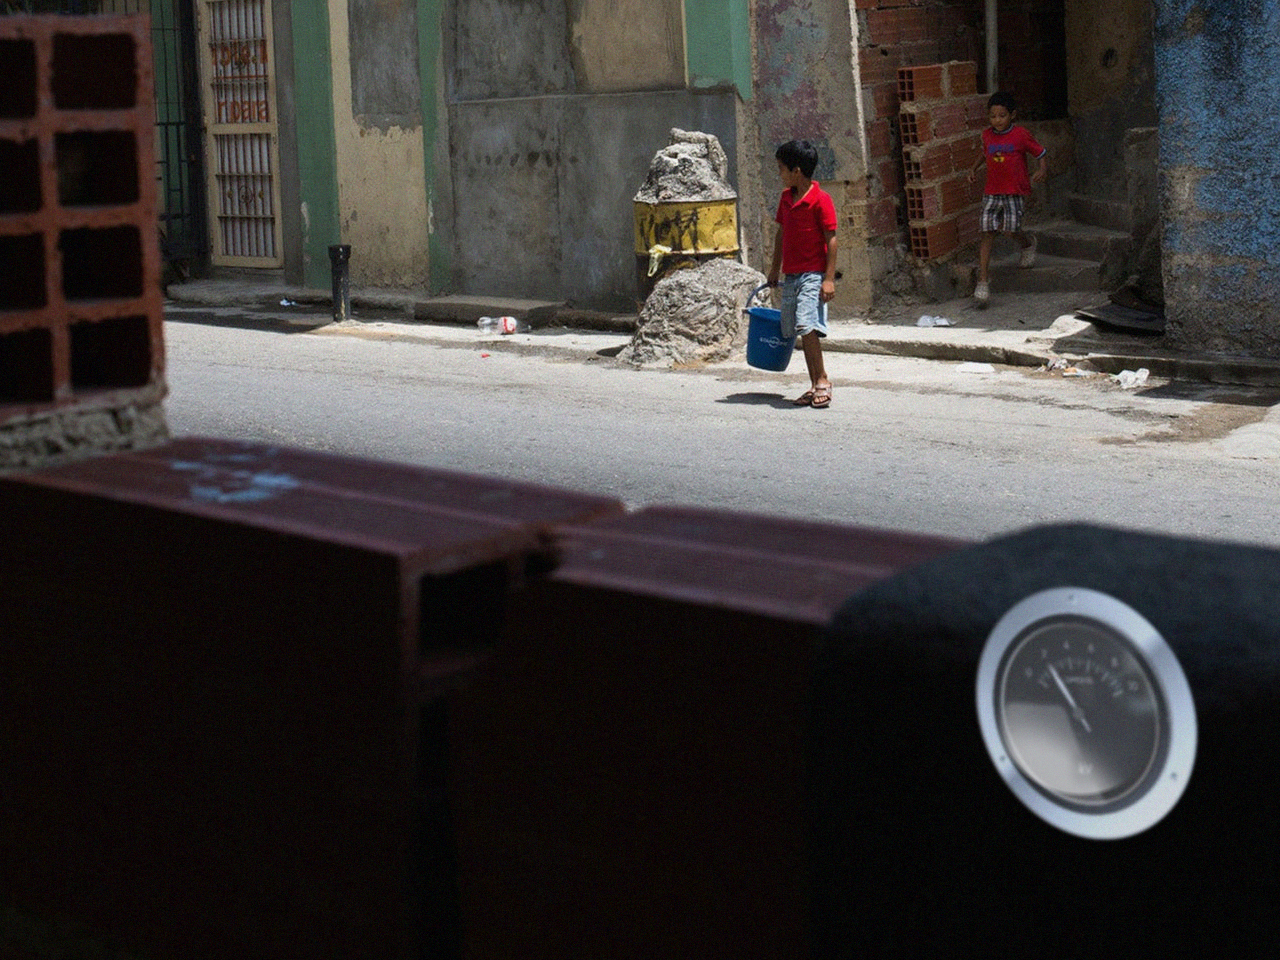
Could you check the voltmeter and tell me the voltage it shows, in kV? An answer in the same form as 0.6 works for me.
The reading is 2
